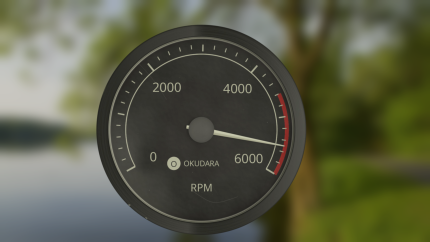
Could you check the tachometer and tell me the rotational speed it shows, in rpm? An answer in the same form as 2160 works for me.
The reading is 5500
